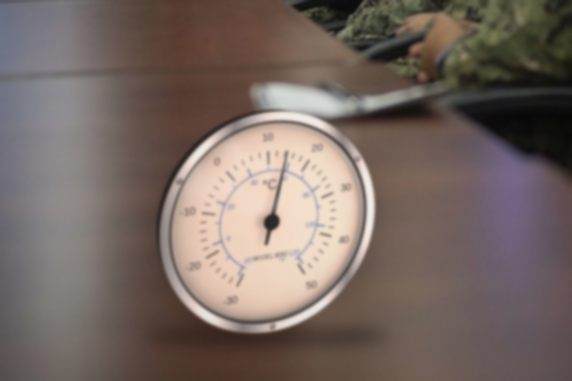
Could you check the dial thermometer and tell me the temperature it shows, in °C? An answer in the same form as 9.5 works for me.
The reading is 14
